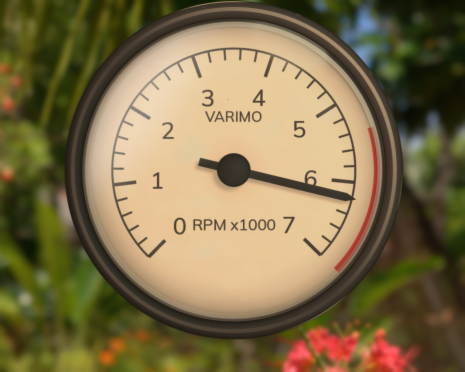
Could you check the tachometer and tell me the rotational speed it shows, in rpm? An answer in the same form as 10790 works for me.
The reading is 6200
